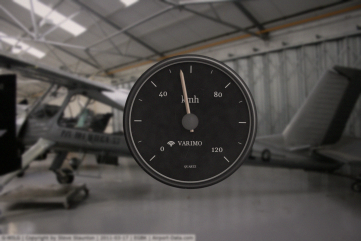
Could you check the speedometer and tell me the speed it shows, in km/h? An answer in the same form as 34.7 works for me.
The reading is 55
